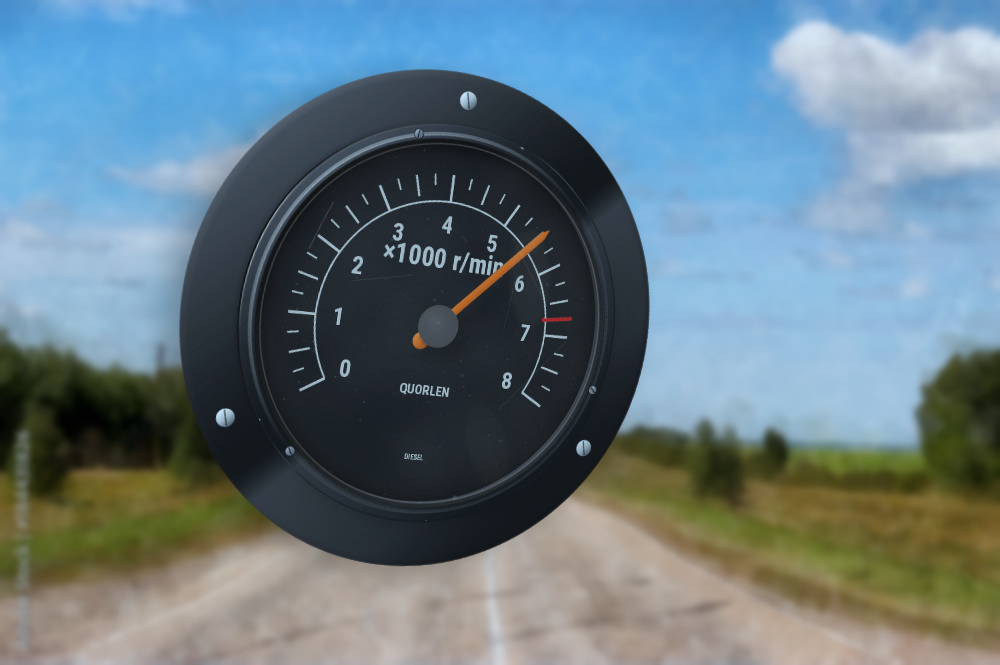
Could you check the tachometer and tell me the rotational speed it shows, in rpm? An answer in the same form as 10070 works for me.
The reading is 5500
